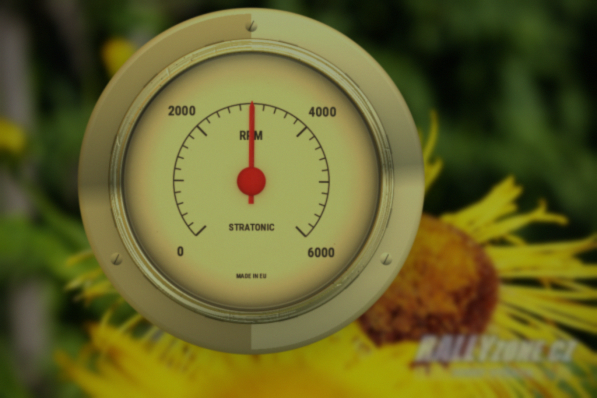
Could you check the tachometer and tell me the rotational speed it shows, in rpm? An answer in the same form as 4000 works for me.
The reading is 3000
